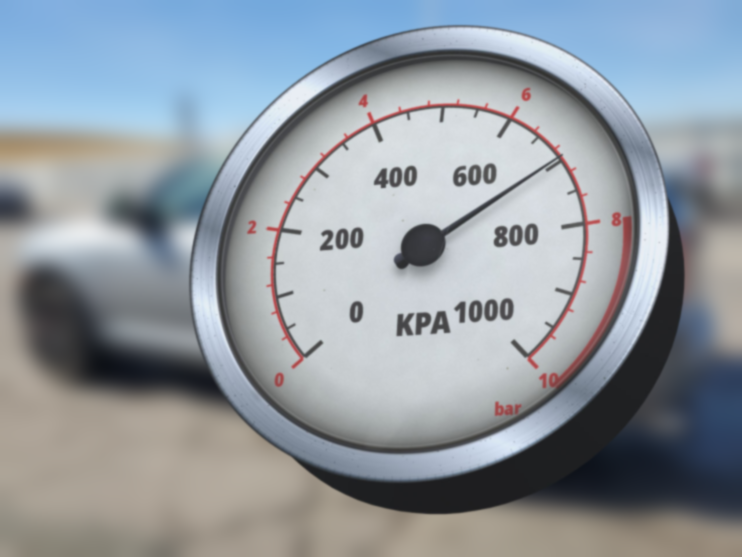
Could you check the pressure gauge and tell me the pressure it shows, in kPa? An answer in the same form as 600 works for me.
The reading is 700
